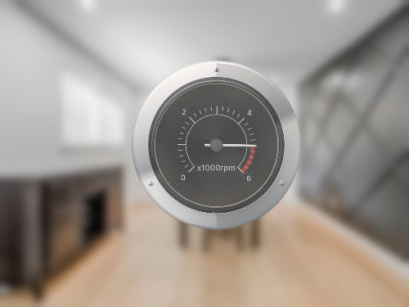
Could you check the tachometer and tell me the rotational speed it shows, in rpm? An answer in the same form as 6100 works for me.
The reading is 5000
